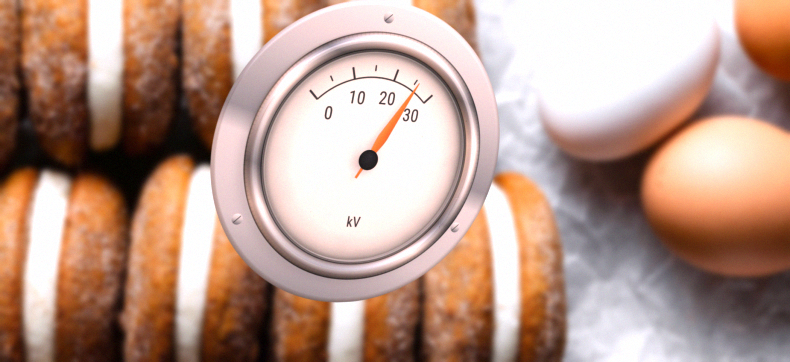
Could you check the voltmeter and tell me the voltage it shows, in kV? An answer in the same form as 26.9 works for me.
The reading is 25
